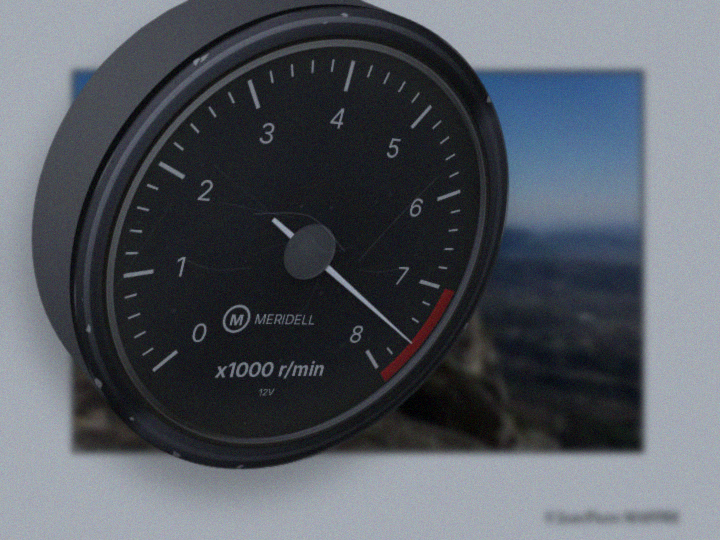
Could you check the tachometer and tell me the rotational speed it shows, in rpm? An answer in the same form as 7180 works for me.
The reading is 7600
